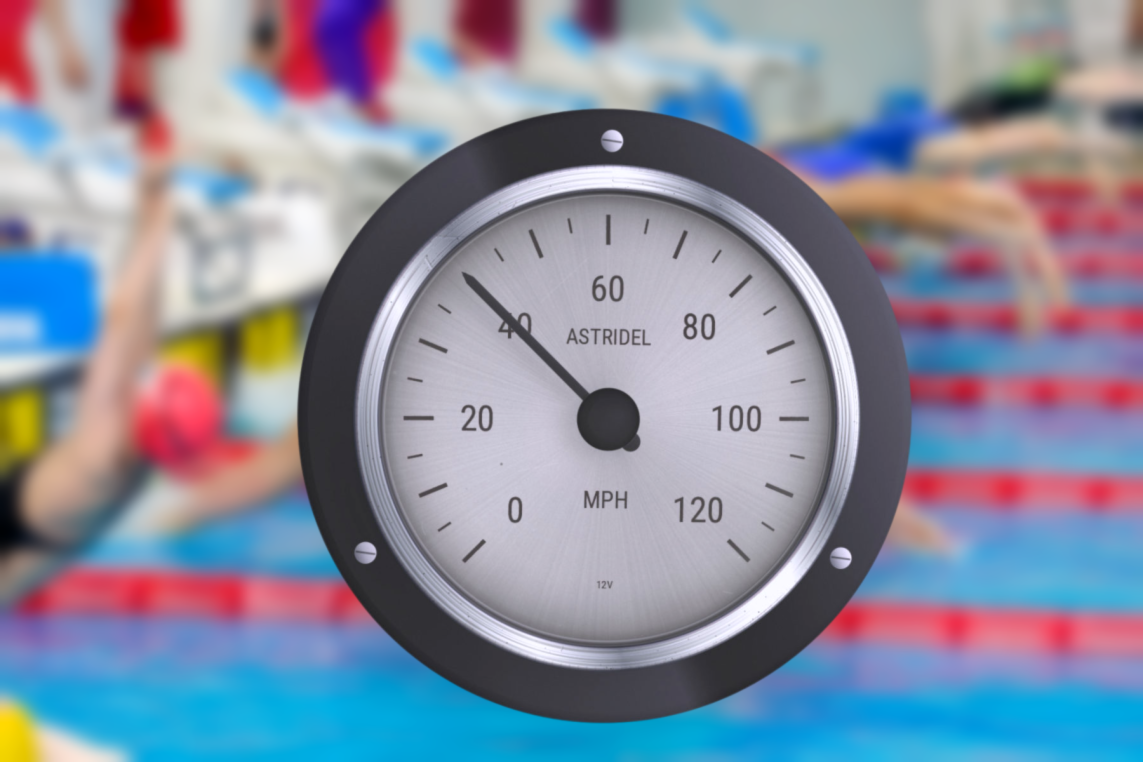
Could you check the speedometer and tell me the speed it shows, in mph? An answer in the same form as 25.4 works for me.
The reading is 40
